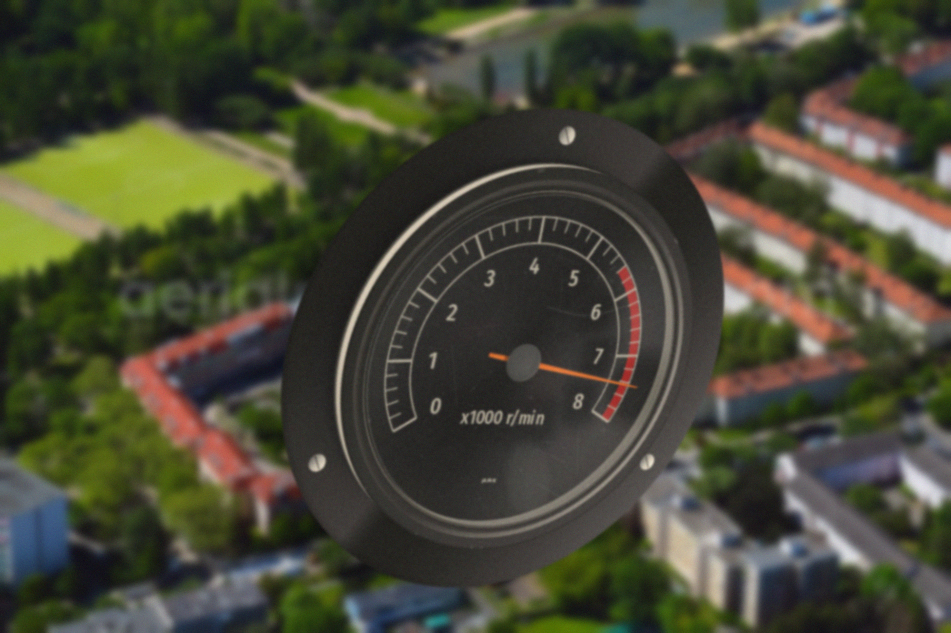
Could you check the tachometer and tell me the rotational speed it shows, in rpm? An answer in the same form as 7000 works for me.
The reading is 7400
